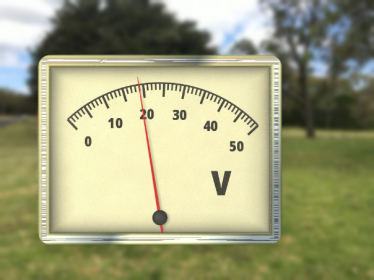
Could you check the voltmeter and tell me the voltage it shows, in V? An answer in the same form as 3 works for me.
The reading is 19
